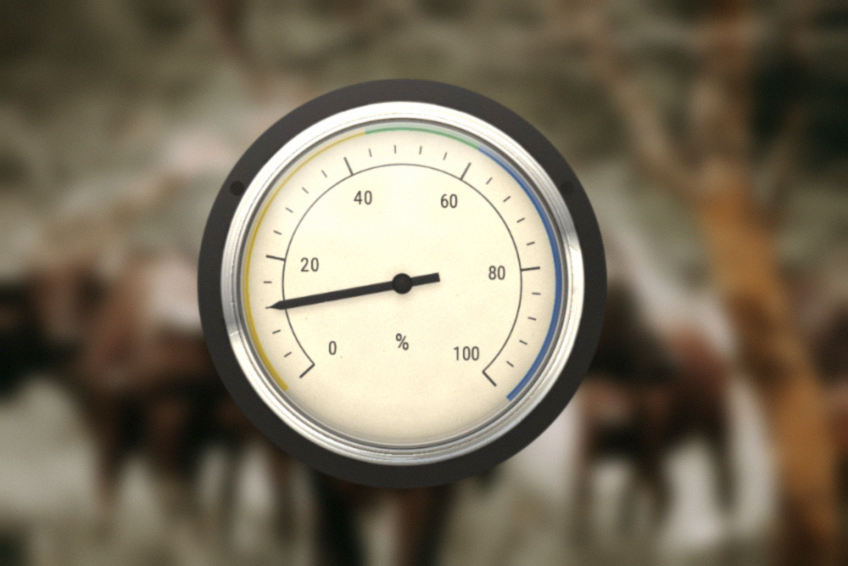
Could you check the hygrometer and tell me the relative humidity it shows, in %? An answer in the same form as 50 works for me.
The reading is 12
